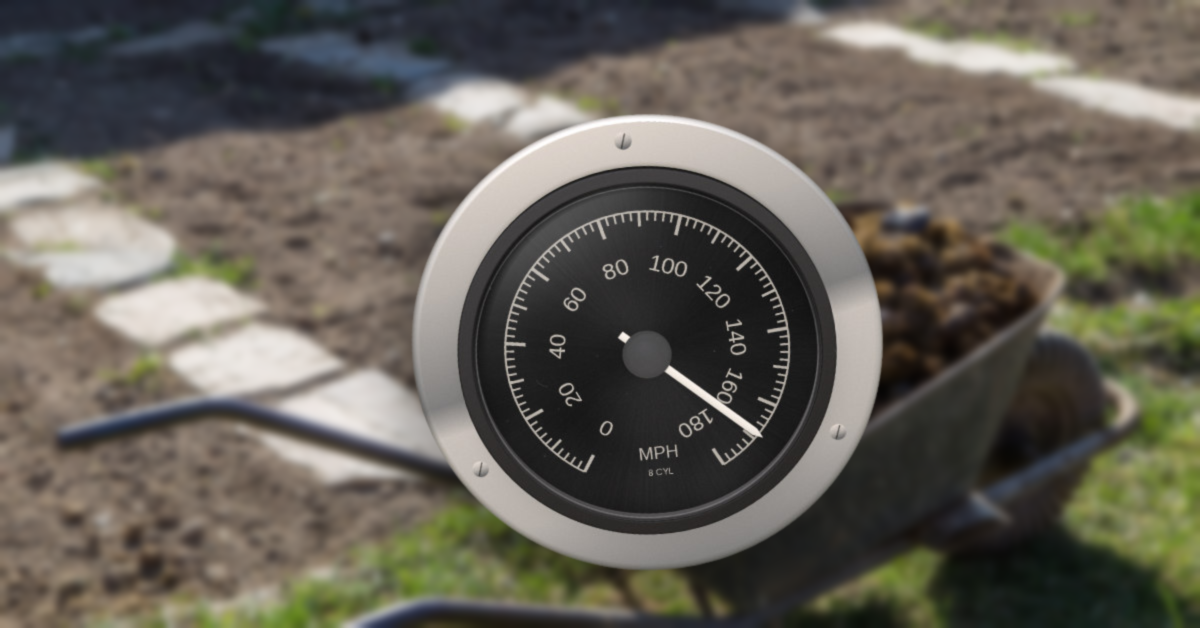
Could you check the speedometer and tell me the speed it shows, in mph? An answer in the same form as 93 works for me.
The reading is 168
